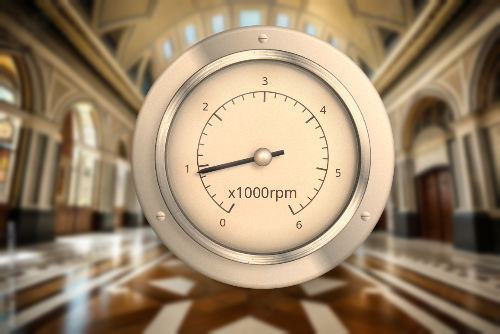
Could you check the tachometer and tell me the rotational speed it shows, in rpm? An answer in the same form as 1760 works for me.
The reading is 900
